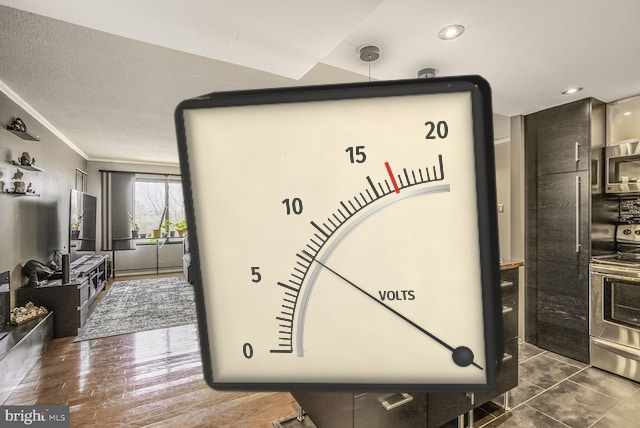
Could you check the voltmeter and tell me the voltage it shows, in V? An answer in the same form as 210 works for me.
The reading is 8
